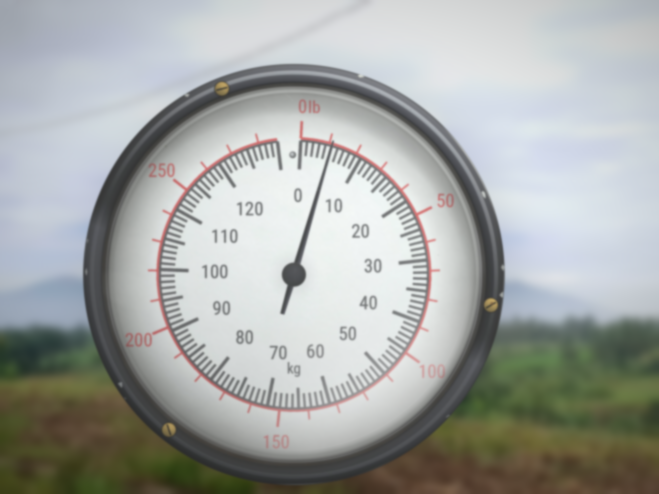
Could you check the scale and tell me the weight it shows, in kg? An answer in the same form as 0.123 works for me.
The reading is 5
